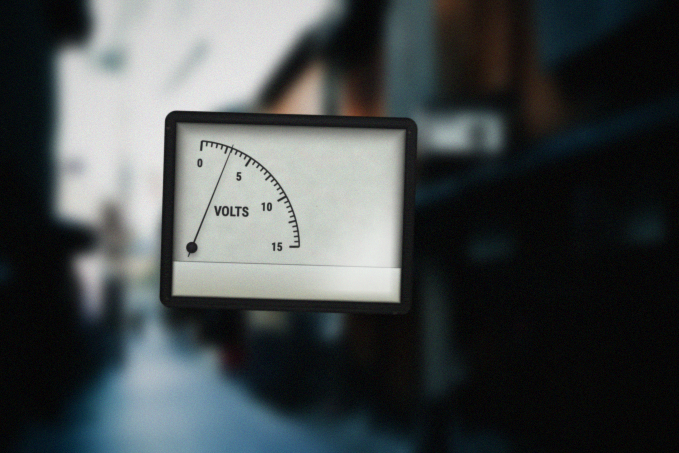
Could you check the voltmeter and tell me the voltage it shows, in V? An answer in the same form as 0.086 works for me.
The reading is 3
